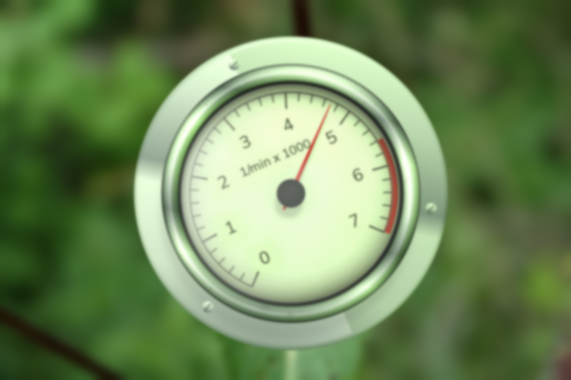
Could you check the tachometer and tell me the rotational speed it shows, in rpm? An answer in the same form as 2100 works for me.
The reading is 4700
